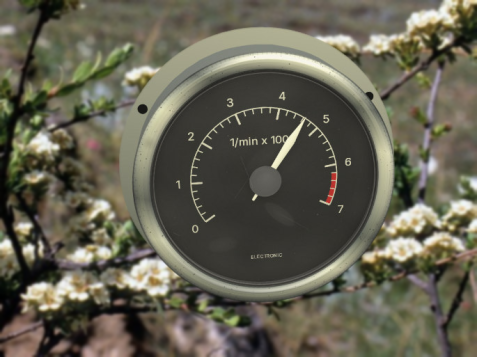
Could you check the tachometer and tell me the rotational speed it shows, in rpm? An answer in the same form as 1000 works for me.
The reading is 4600
